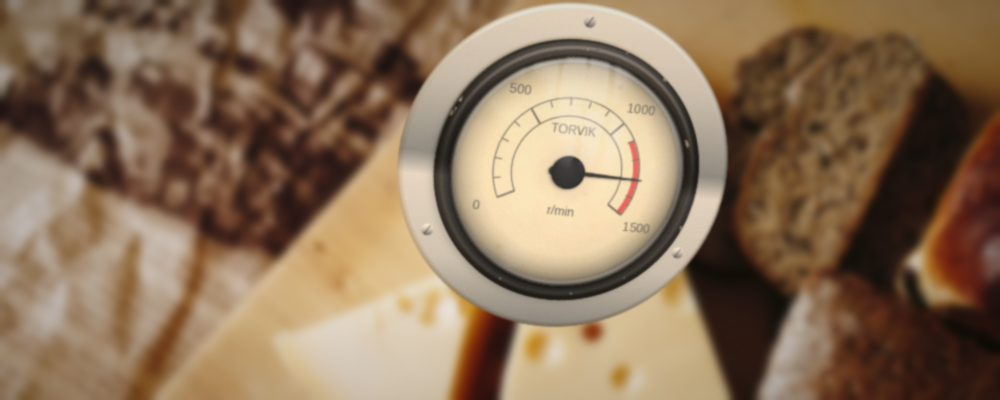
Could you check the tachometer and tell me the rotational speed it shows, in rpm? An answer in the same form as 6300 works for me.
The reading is 1300
